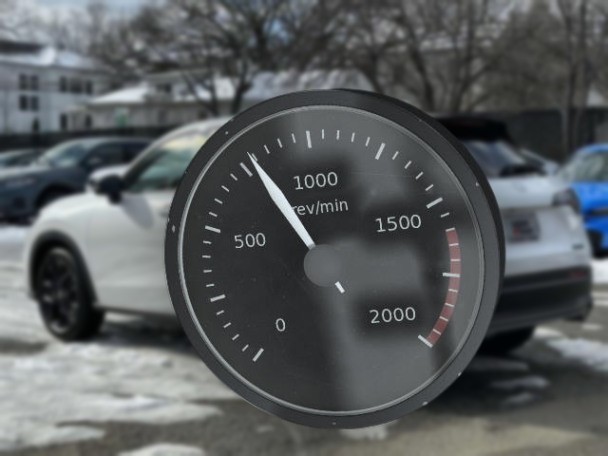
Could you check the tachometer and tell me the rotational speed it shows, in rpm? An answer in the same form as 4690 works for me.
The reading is 800
